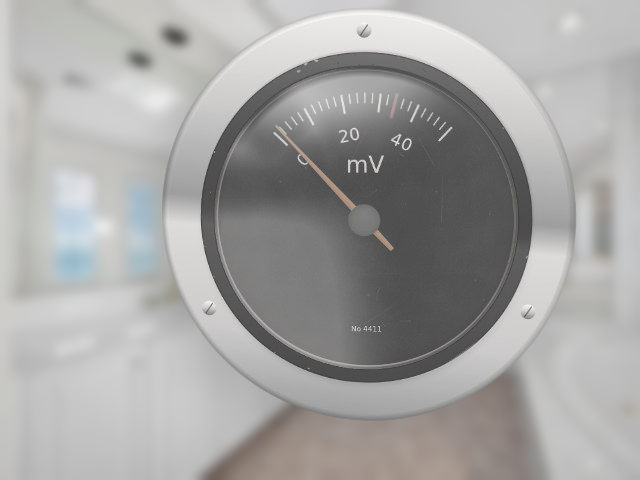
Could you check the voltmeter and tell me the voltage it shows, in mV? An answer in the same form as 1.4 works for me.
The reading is 2
